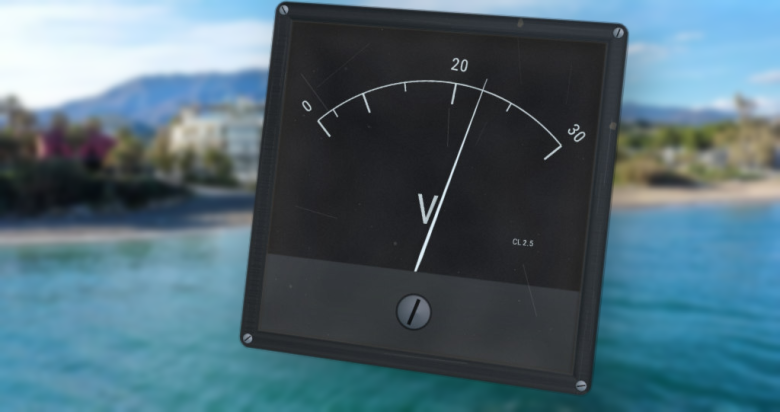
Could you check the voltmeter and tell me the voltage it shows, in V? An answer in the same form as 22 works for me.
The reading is 22.5
